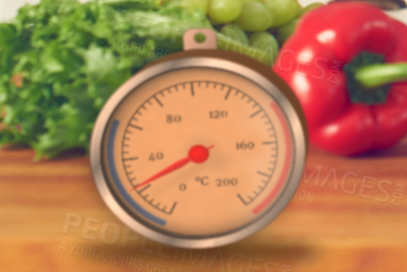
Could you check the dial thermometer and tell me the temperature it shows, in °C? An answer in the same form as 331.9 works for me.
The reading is 24
